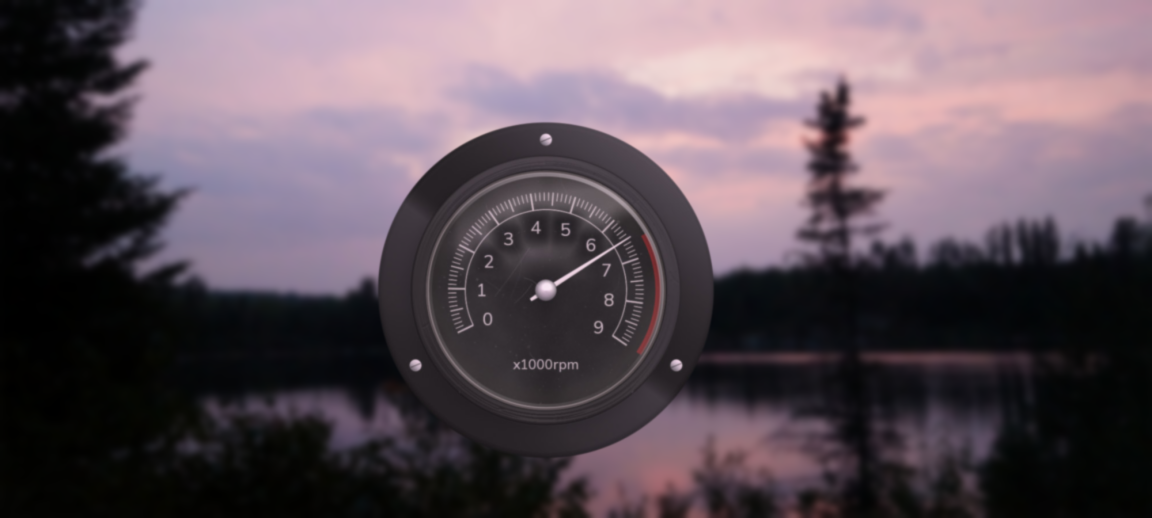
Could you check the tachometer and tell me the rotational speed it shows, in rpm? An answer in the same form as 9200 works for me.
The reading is 6500
